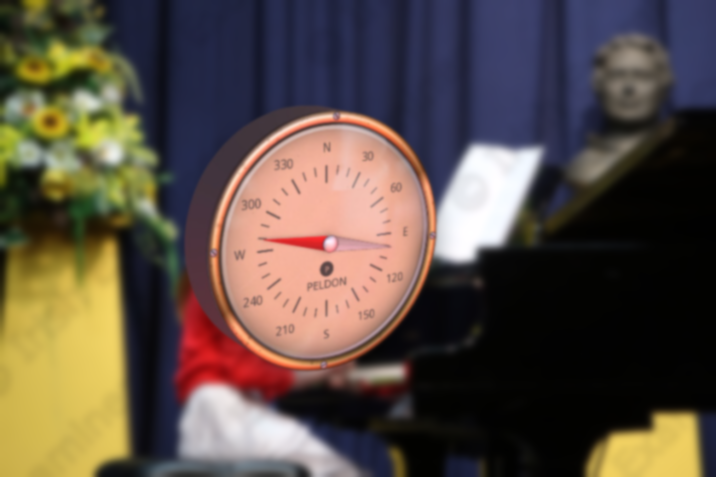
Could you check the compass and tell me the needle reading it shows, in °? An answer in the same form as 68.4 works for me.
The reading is 280
